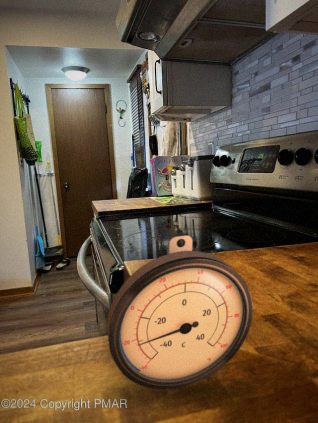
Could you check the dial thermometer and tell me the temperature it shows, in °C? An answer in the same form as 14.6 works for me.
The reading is -30
